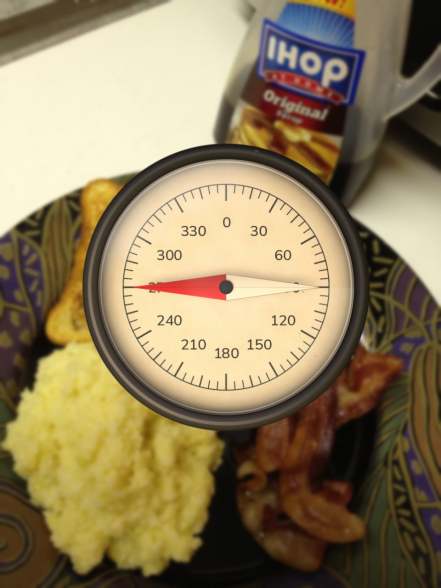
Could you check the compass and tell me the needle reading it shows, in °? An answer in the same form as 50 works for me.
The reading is 270
